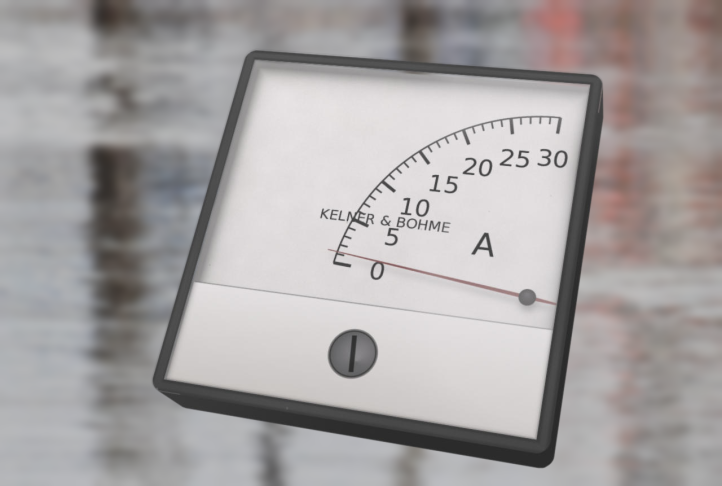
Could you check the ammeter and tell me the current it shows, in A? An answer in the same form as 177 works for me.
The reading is 1
